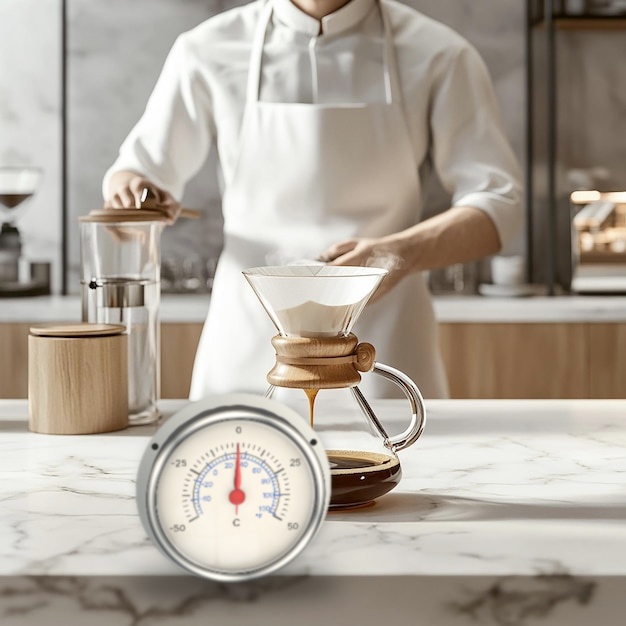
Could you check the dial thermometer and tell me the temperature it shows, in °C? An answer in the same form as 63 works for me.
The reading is 0
